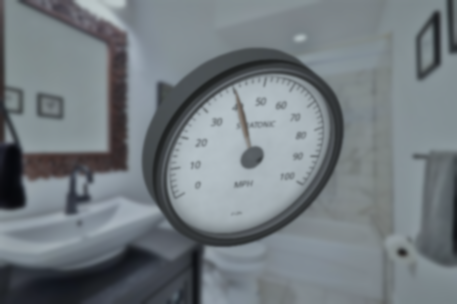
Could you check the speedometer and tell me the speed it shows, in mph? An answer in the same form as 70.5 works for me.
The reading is 40
